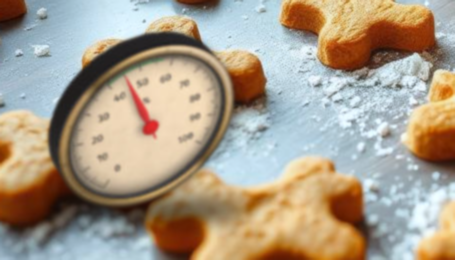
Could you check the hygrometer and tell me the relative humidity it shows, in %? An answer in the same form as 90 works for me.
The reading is 45
